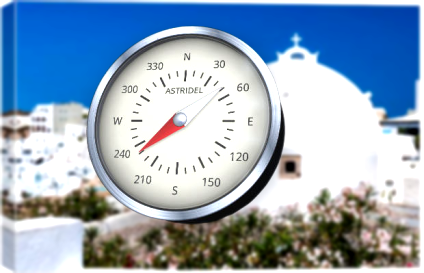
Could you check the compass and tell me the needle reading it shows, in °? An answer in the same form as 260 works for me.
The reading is 230
